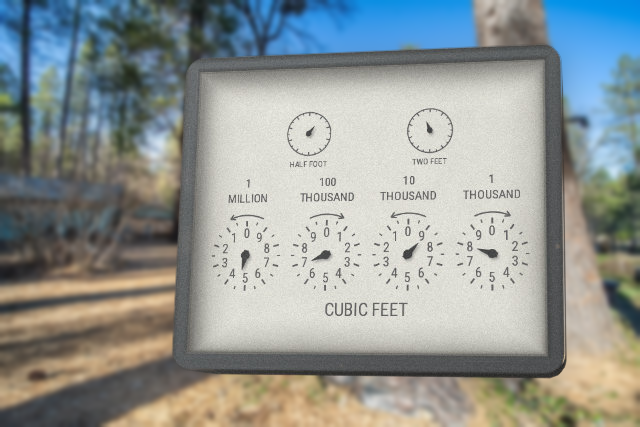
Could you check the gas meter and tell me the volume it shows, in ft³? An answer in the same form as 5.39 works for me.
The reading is 468800
